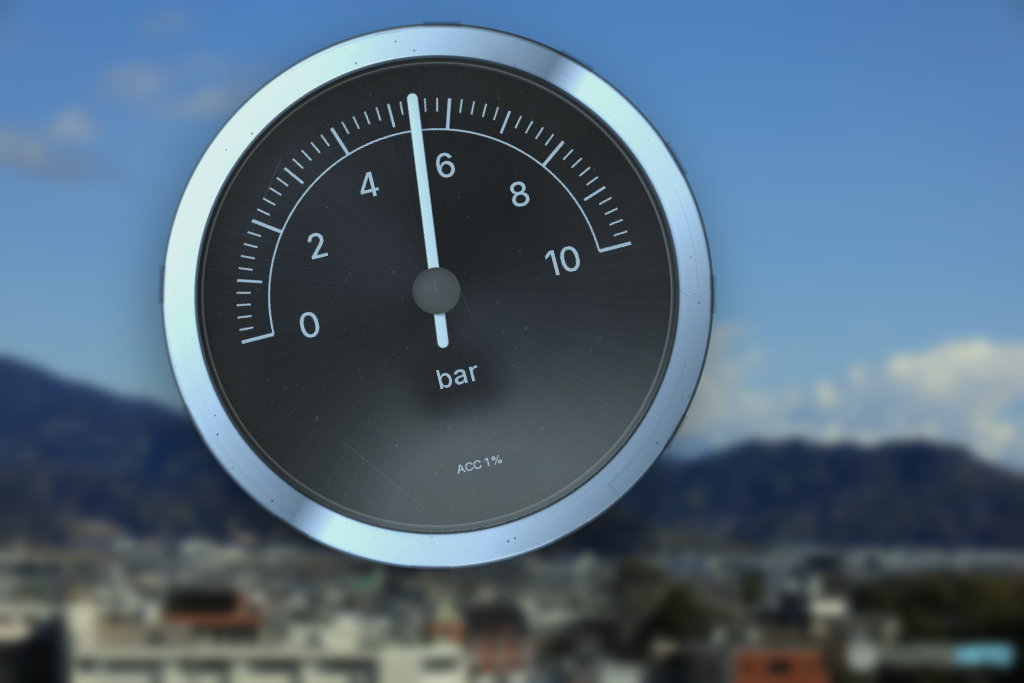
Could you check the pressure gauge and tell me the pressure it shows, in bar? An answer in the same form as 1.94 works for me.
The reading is 5.4
